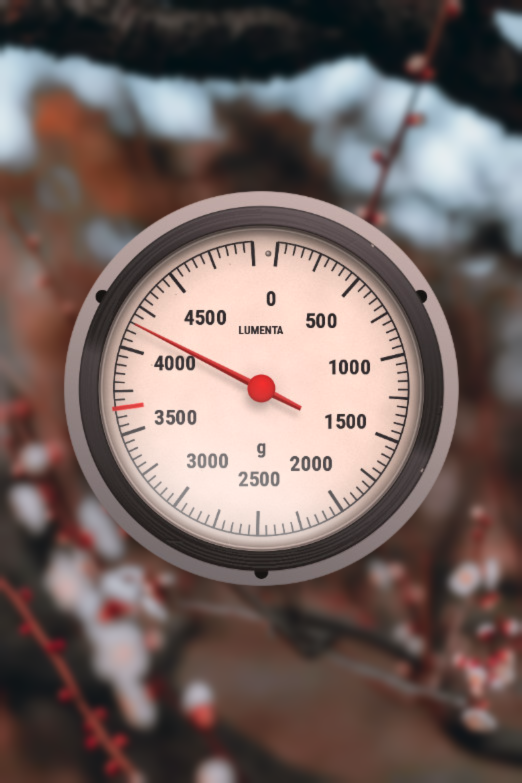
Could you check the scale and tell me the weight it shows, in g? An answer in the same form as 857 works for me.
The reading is 4150
